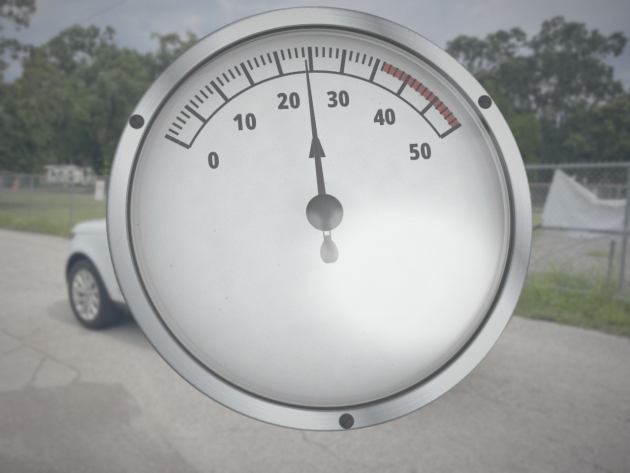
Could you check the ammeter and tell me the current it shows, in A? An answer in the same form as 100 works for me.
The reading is 24
